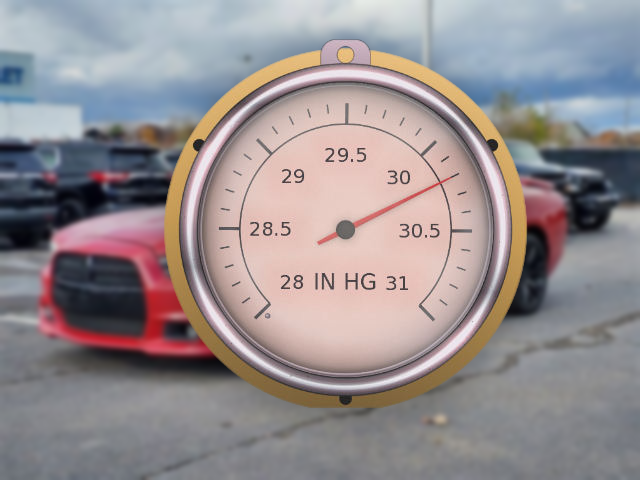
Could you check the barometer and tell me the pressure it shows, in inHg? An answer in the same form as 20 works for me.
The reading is 30.2
